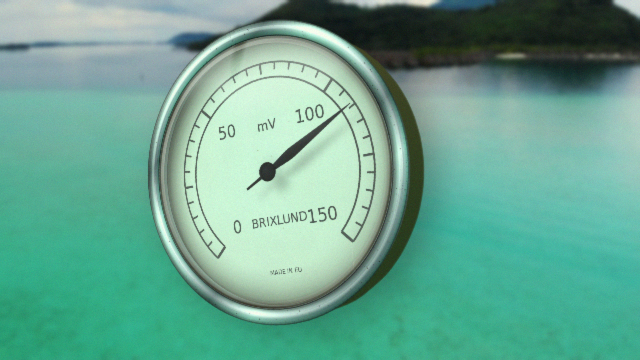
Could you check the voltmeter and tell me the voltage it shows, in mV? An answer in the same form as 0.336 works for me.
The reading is 110
